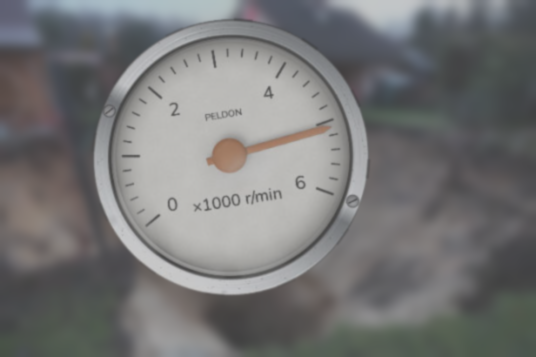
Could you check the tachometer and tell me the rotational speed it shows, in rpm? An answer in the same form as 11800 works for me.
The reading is 5100
